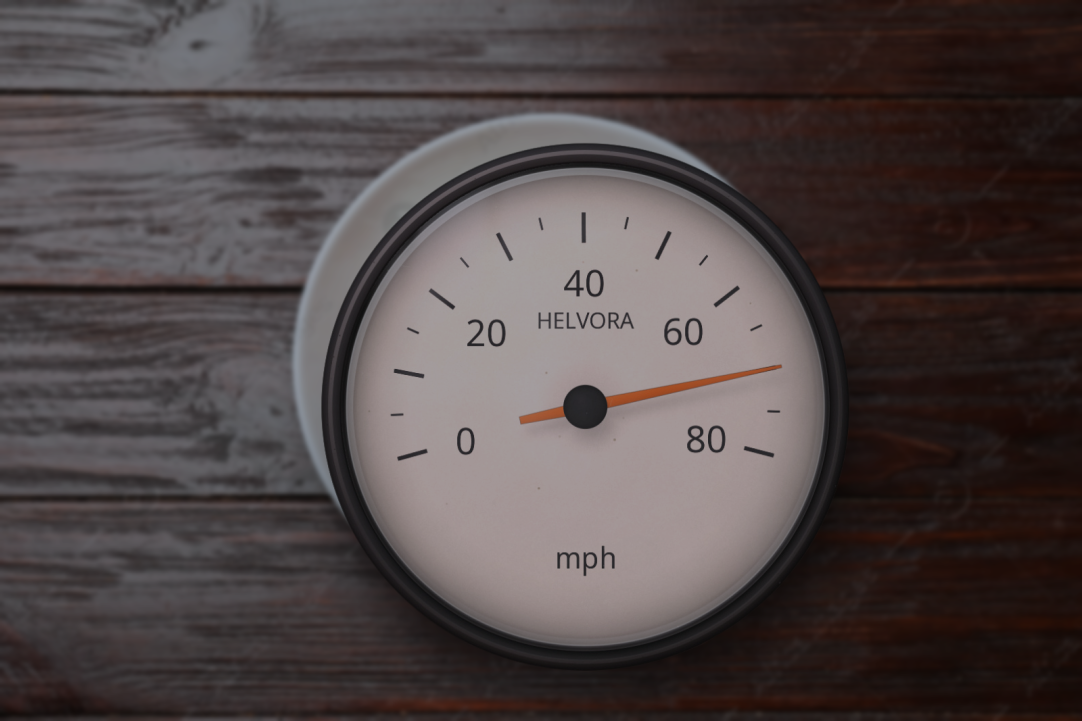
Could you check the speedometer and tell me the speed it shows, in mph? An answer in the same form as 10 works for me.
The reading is 70
